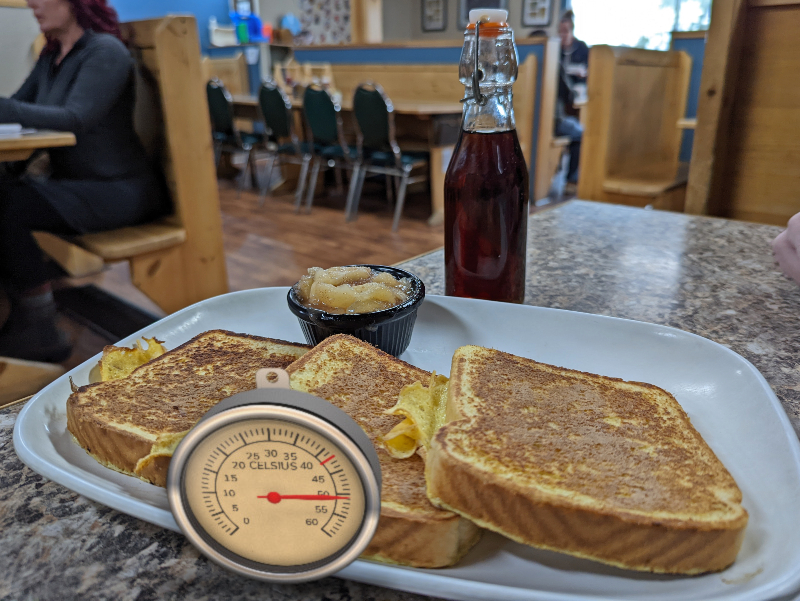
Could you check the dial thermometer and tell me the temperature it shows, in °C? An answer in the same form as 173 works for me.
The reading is 50
